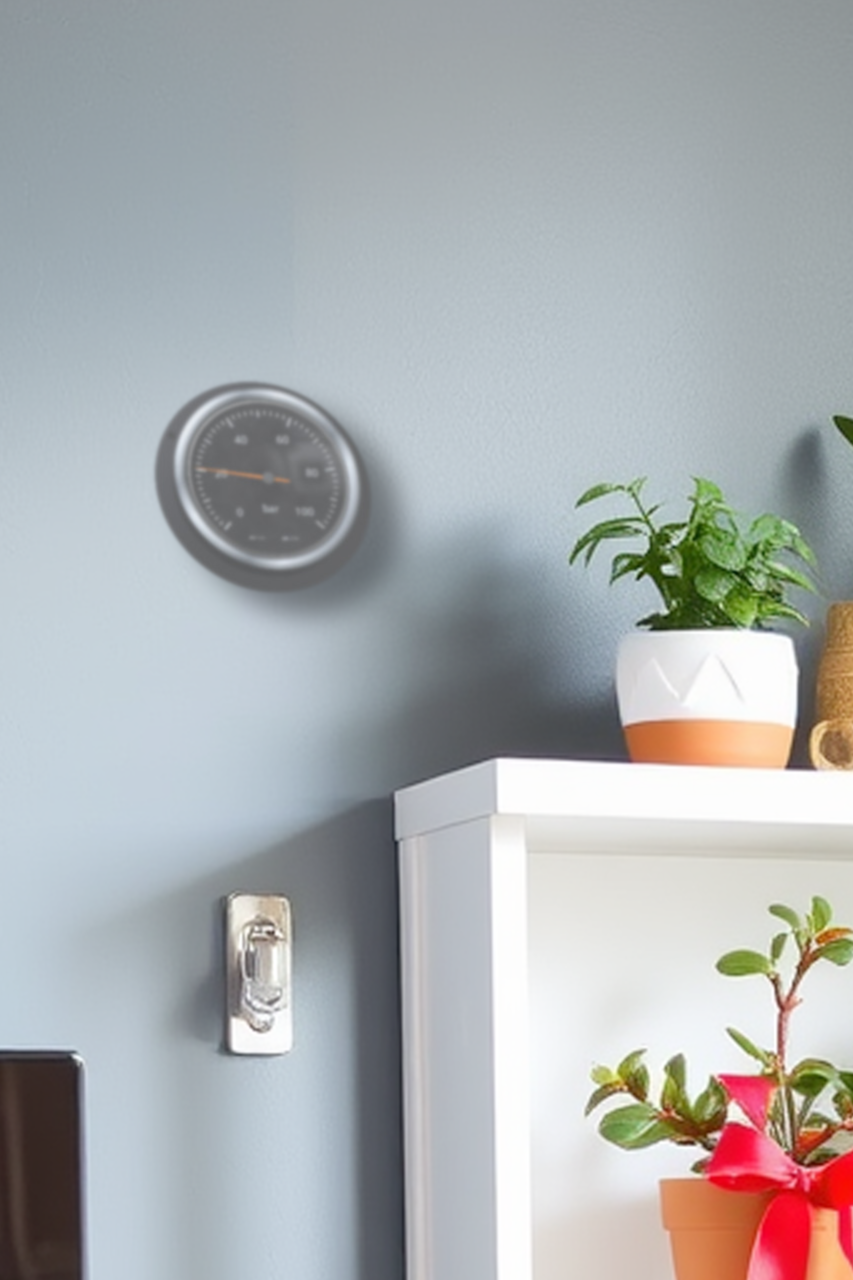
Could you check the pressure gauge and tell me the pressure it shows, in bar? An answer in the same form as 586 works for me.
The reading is 20
